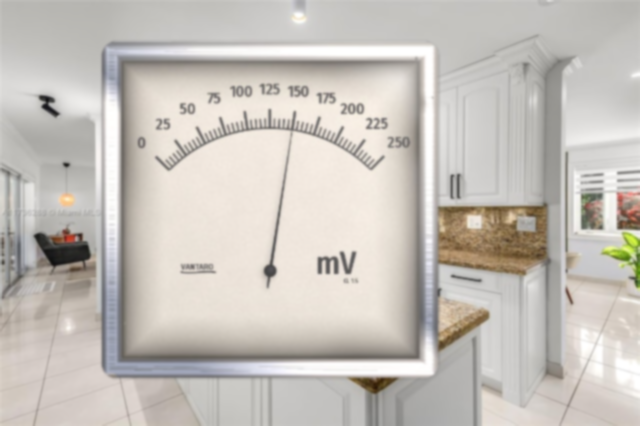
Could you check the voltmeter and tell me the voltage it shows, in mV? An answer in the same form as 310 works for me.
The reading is 150
